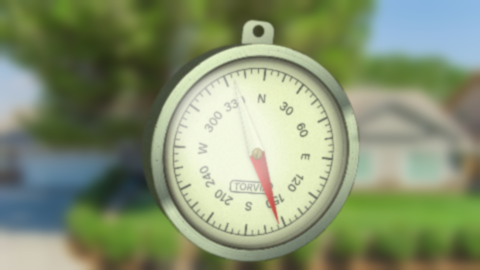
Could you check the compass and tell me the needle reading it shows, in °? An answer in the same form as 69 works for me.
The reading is 155
